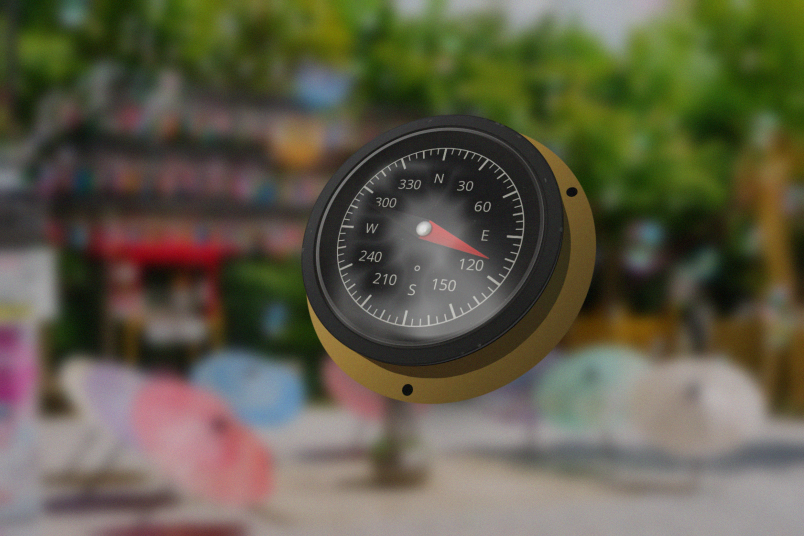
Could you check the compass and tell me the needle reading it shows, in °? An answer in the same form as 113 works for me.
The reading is 110
